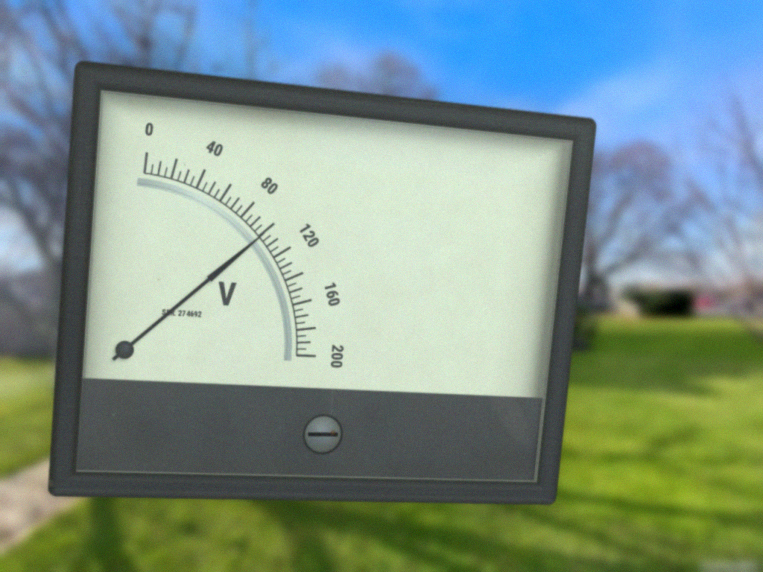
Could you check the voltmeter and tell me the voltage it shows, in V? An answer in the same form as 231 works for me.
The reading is 100
